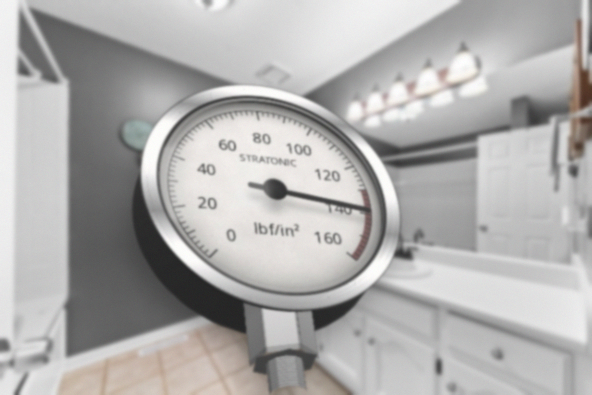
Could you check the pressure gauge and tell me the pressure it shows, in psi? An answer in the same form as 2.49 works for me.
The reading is 140
